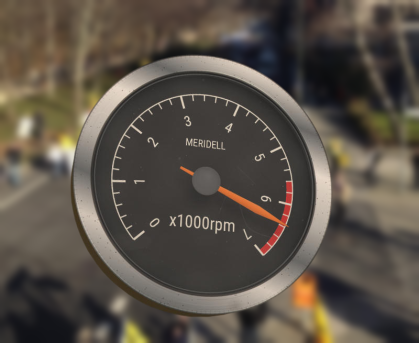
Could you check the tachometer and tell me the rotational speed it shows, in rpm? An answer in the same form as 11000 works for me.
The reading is 6400
